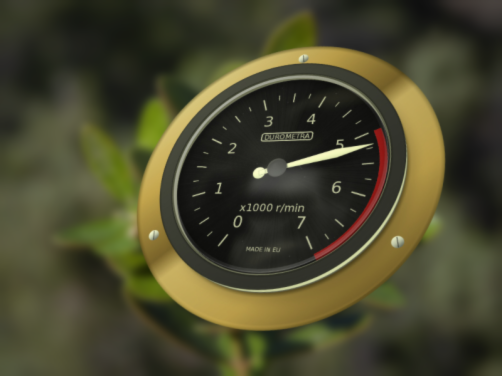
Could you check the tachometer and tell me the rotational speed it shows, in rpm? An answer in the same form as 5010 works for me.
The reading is 5250
